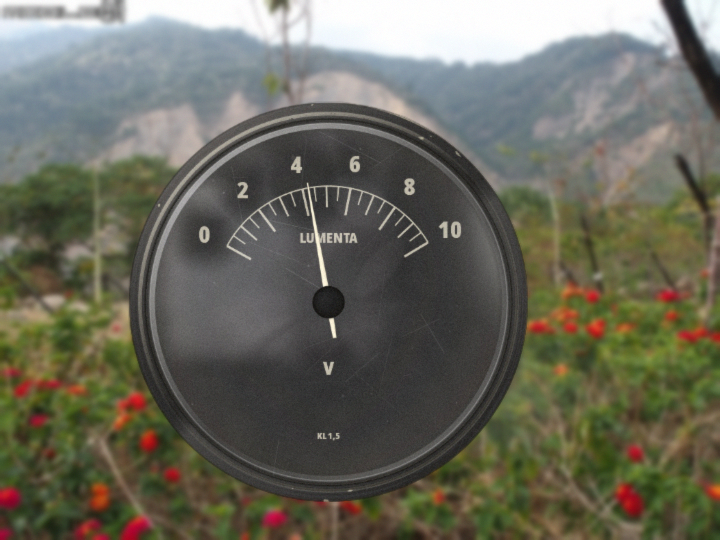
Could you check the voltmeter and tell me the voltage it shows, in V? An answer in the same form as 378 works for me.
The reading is 4.25
